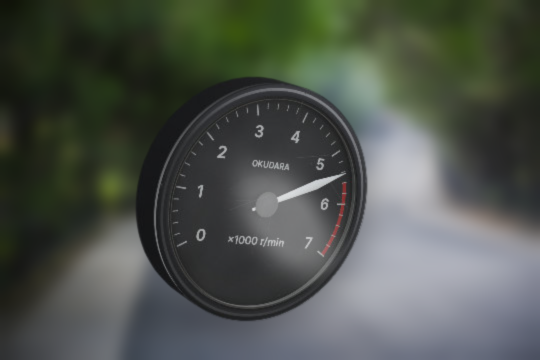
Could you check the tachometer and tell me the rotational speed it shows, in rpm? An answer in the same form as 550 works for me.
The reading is 5400
